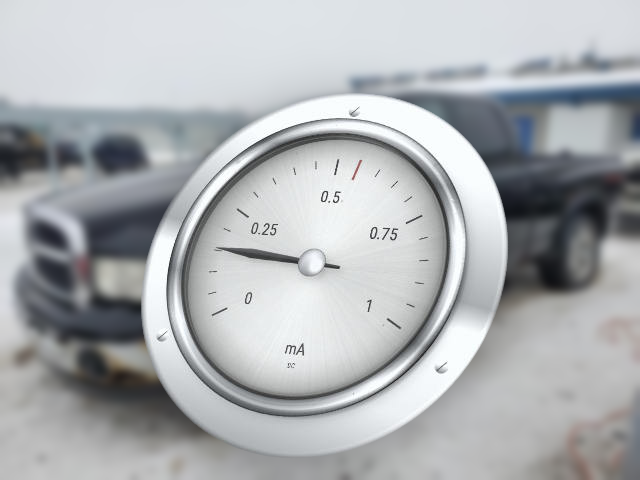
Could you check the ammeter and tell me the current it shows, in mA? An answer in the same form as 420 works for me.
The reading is 0.15
